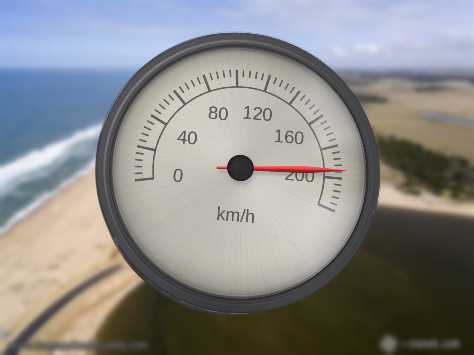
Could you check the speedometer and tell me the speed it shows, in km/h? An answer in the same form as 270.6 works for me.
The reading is 196
